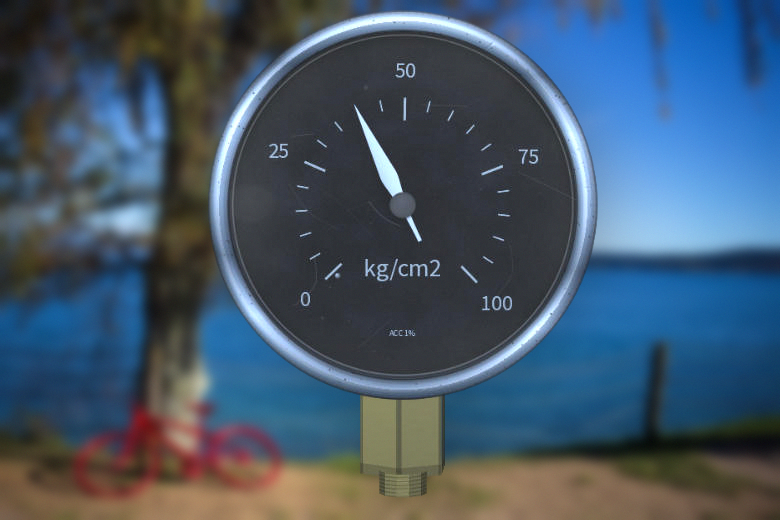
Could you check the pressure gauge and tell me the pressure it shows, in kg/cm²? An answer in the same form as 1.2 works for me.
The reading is 40
